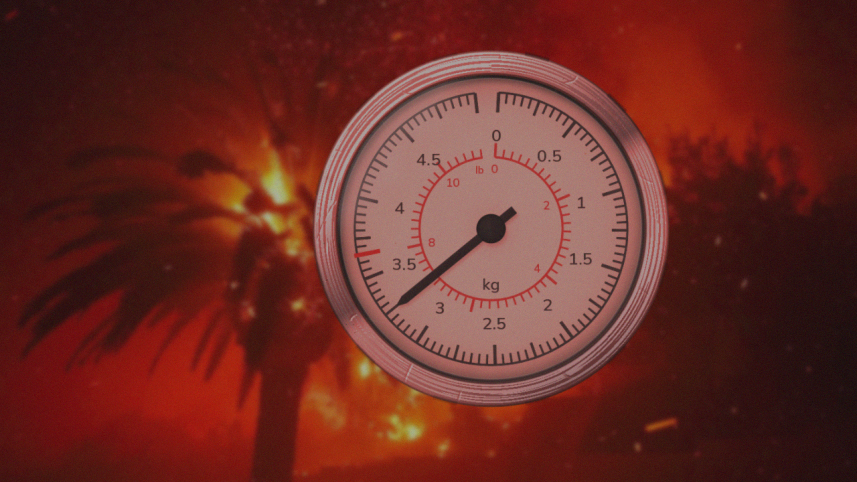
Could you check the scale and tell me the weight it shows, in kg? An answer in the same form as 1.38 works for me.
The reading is 3.25
